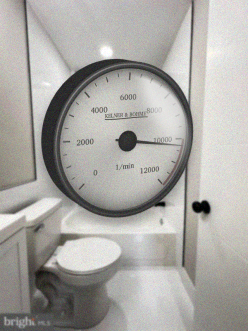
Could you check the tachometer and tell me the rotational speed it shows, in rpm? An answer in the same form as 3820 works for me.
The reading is 10250
